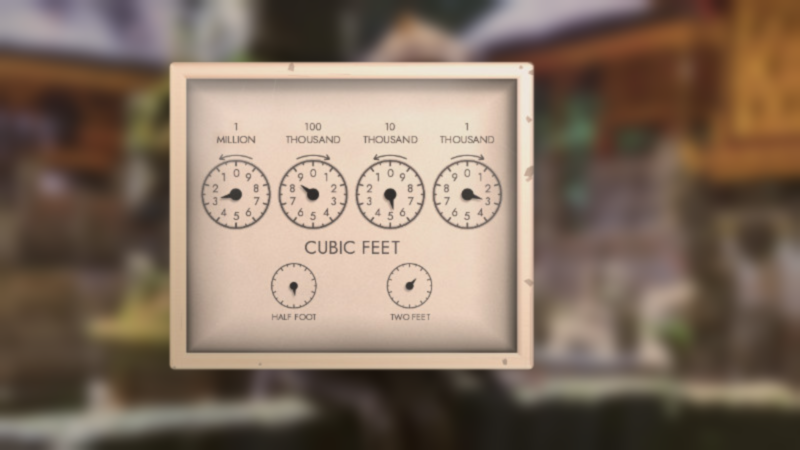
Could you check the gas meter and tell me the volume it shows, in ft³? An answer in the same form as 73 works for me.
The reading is 285300
